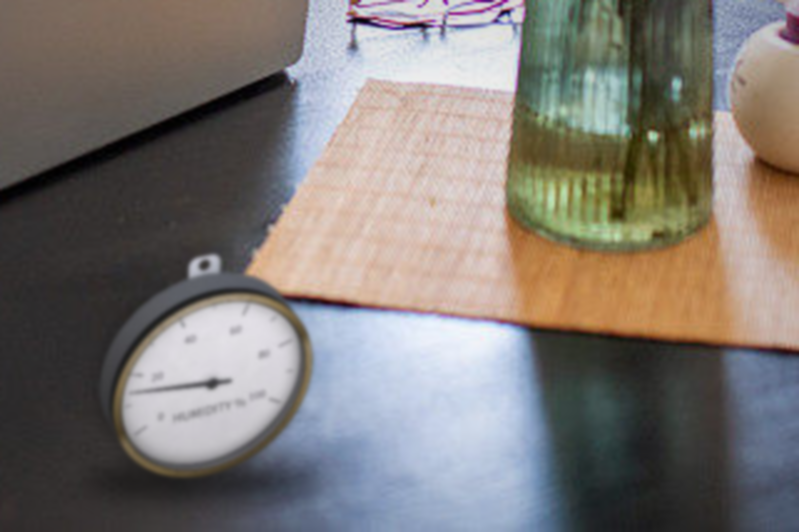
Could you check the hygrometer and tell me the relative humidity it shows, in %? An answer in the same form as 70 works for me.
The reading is 15
